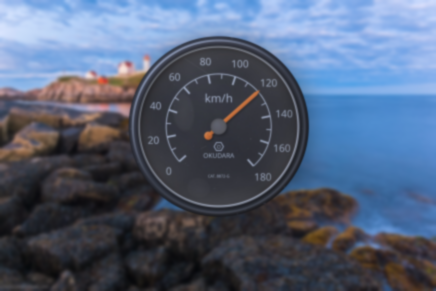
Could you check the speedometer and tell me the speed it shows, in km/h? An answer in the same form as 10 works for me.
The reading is 120
